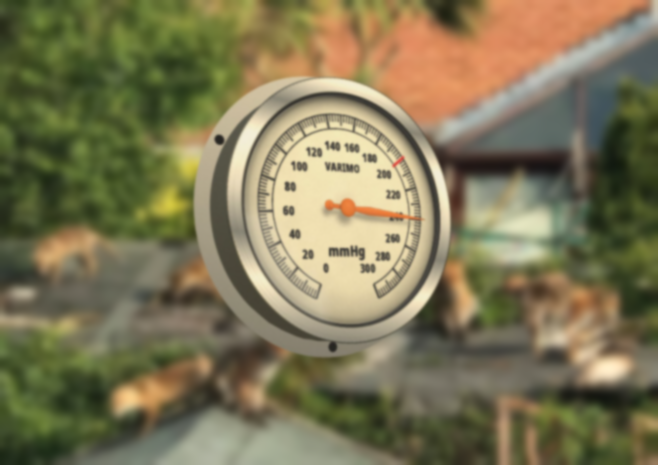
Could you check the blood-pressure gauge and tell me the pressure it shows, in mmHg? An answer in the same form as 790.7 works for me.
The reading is 240
